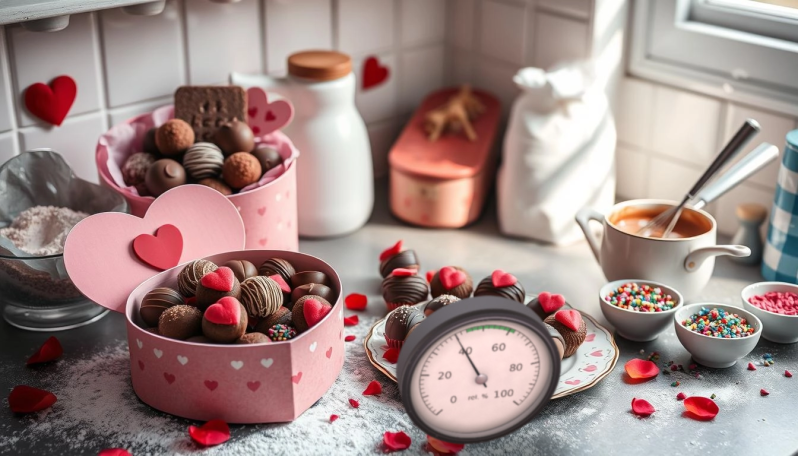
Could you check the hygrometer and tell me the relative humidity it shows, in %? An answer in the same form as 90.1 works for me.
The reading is 40
